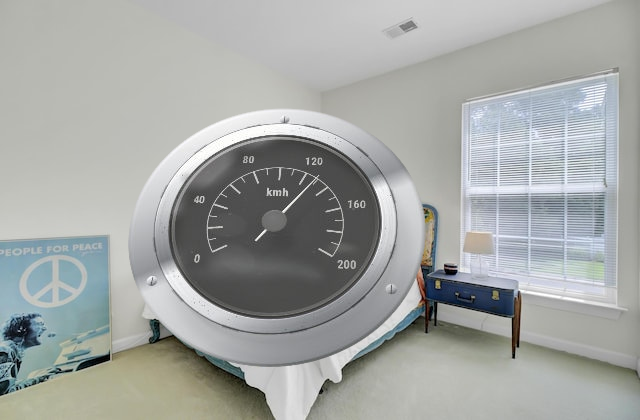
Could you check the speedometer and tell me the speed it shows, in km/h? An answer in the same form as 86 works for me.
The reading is 130
